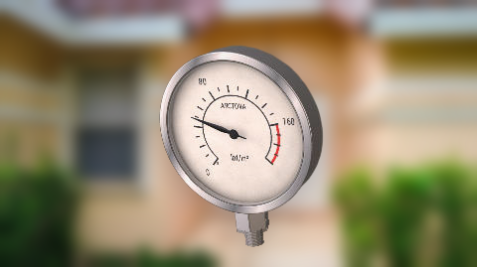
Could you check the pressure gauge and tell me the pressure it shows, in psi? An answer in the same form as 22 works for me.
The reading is 50
